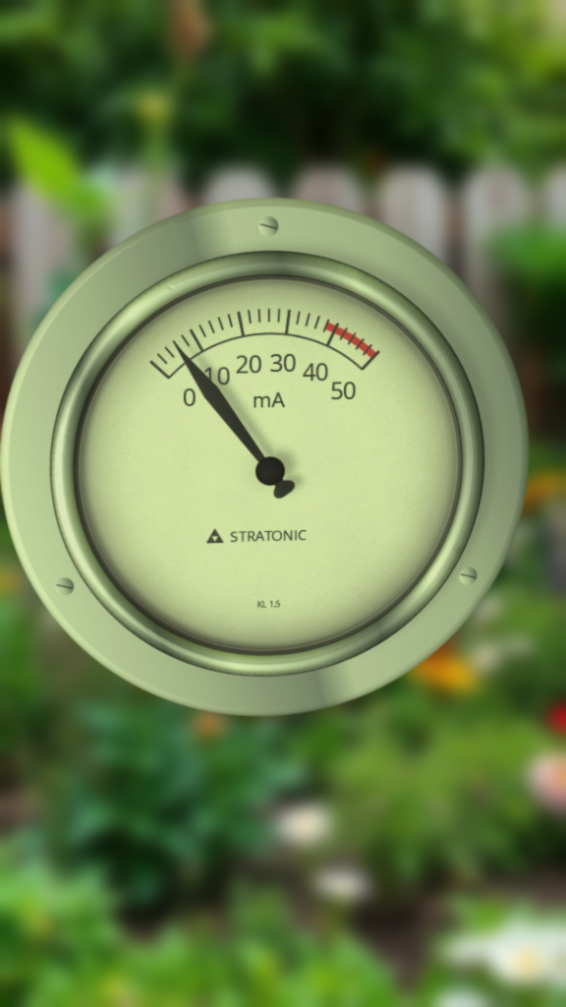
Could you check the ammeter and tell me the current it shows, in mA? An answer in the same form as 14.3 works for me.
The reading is 6
